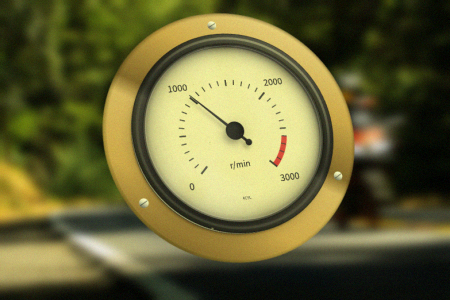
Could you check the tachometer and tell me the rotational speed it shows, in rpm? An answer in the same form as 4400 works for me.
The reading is 1000
